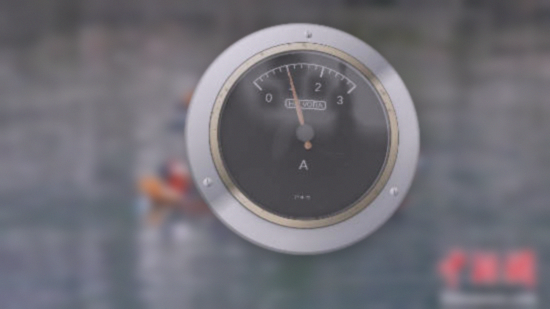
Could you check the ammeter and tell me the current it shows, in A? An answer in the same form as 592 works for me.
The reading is 1
